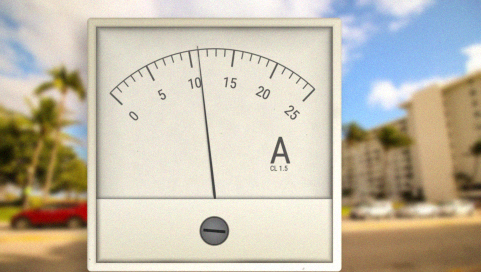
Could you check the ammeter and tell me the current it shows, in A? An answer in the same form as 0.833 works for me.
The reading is 11
